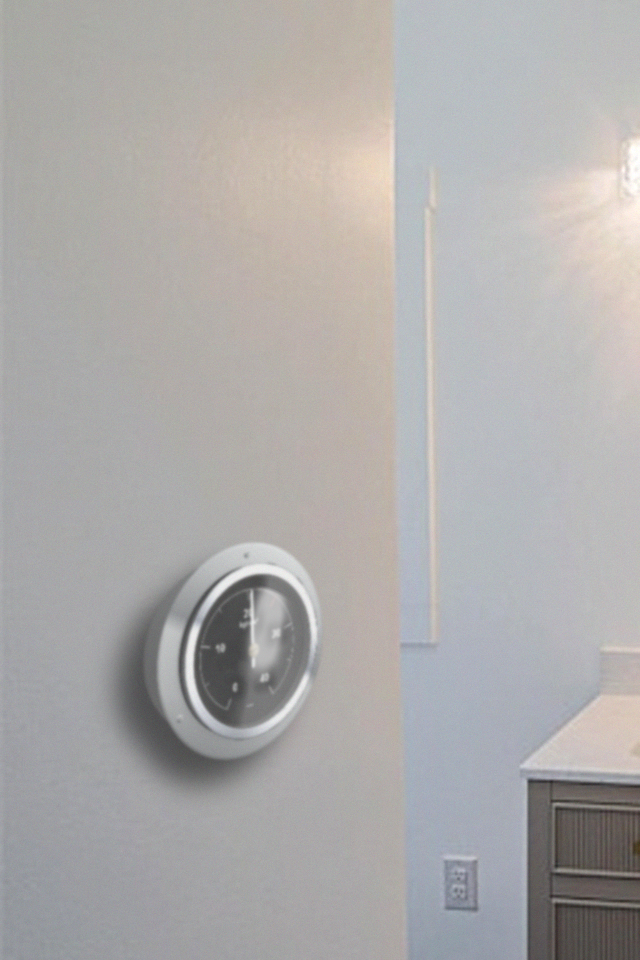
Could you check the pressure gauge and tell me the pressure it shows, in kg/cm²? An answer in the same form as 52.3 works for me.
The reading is 20
